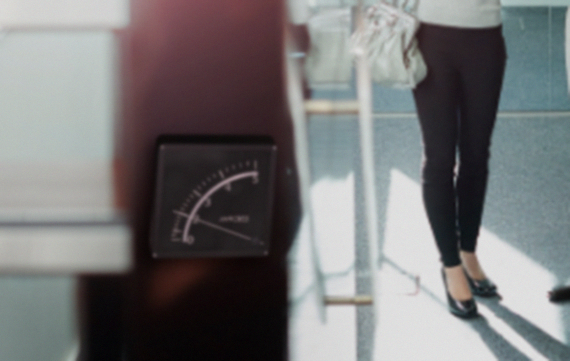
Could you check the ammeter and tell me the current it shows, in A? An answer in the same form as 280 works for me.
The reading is 2
